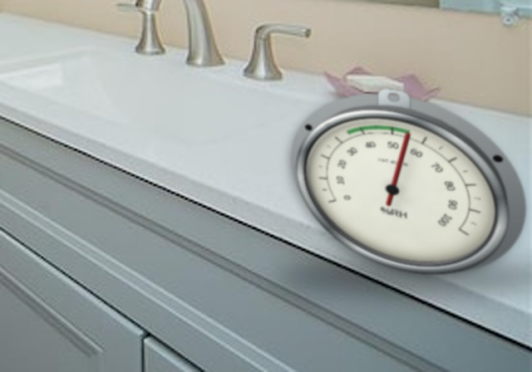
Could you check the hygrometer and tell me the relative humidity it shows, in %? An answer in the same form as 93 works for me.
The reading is 55
